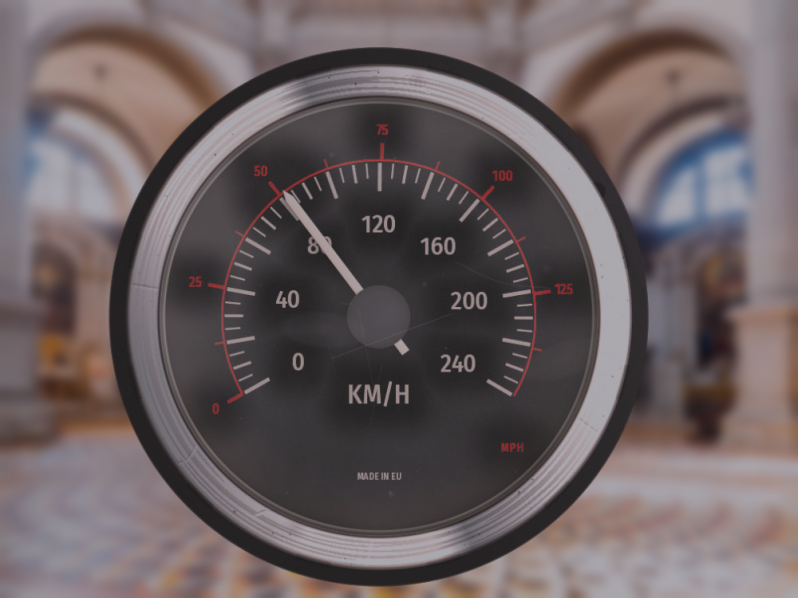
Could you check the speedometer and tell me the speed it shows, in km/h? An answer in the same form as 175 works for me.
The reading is 82.5
